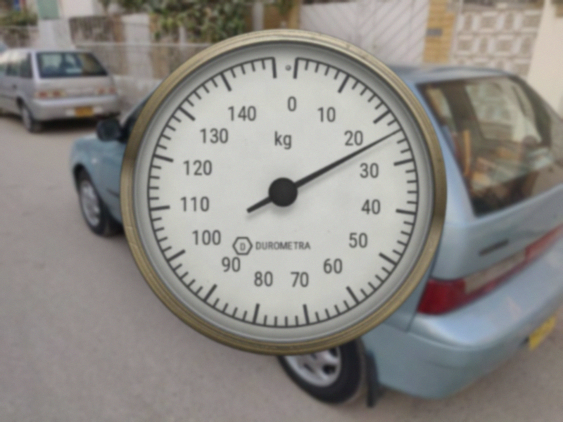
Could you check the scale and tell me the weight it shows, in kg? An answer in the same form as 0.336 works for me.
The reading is 24
